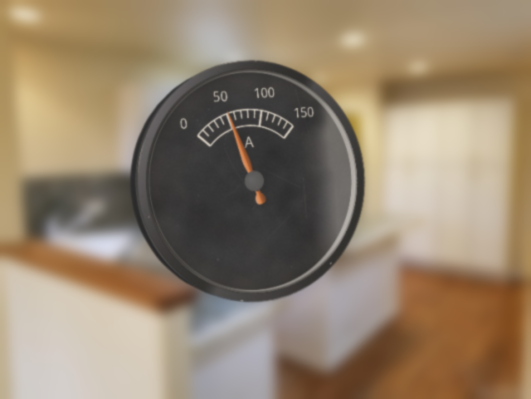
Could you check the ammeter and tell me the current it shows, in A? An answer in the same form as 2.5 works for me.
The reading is 50
